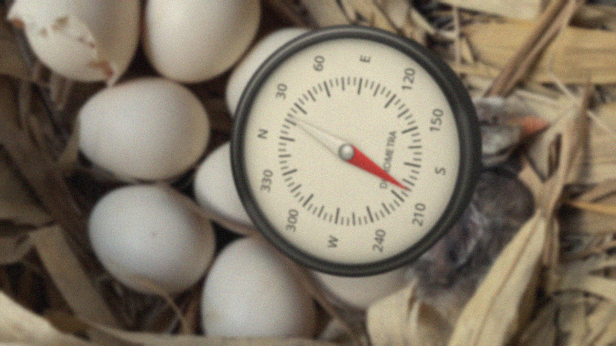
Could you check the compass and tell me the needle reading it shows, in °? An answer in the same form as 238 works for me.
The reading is 200
